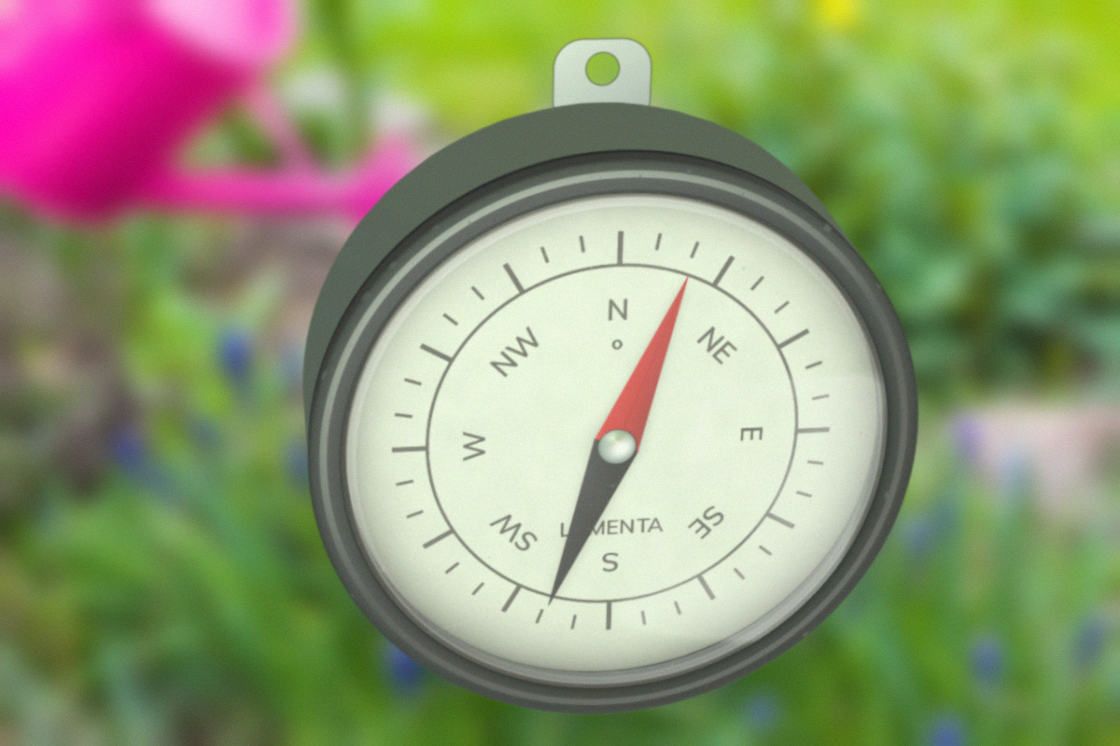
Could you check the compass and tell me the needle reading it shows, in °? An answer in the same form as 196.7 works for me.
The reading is 20
